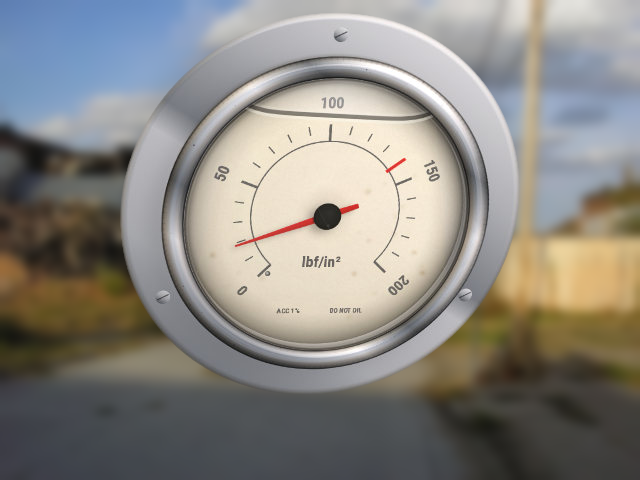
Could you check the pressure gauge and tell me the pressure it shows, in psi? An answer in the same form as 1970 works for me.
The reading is 20
